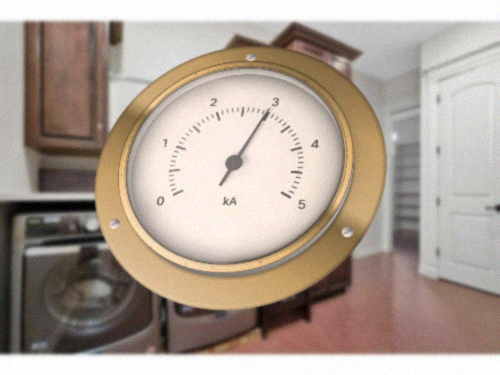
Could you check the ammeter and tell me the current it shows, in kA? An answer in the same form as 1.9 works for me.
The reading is 3
